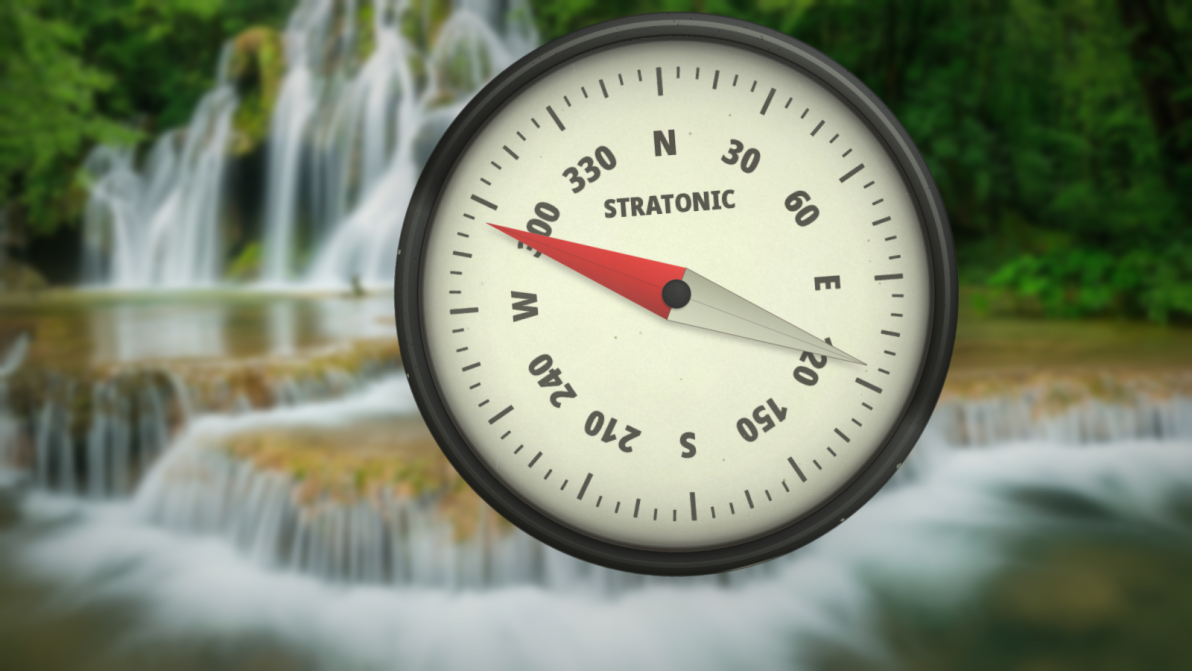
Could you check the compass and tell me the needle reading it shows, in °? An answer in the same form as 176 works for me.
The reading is 295
